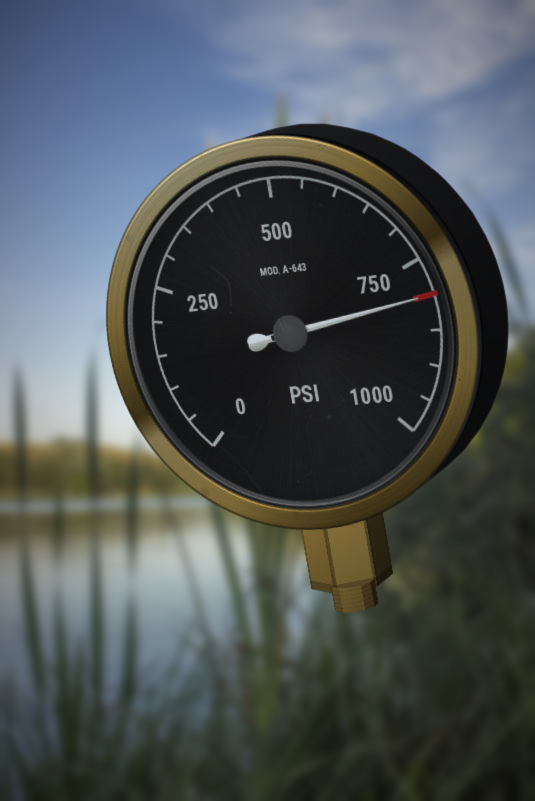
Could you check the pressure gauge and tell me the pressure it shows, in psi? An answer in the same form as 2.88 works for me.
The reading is 800
